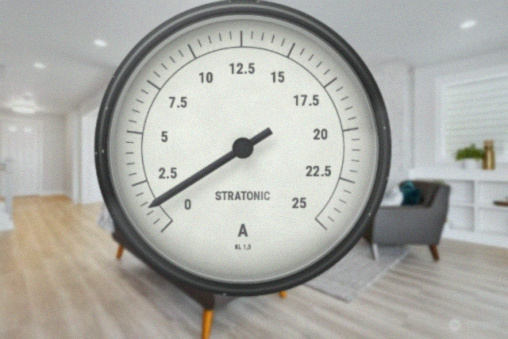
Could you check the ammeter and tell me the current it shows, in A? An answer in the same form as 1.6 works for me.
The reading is 1.25
